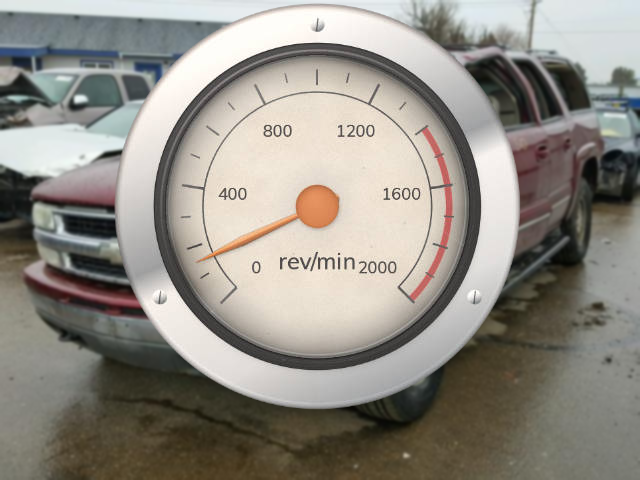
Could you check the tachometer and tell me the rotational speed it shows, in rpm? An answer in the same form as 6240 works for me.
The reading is 150
